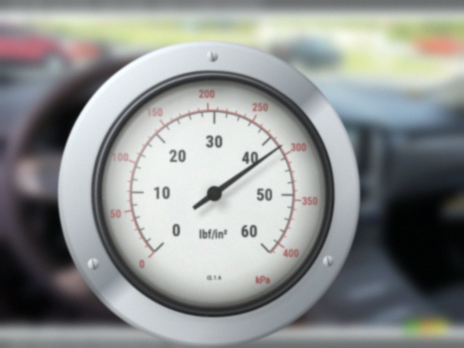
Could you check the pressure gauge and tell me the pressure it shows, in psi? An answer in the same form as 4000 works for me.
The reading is 42
